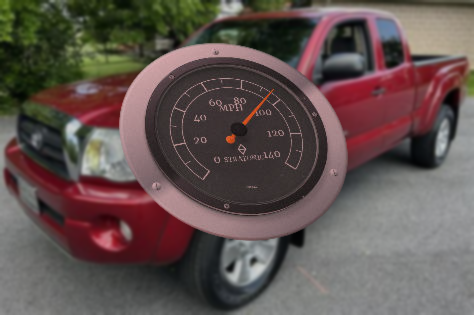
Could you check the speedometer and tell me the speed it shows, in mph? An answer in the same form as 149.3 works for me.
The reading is 95
